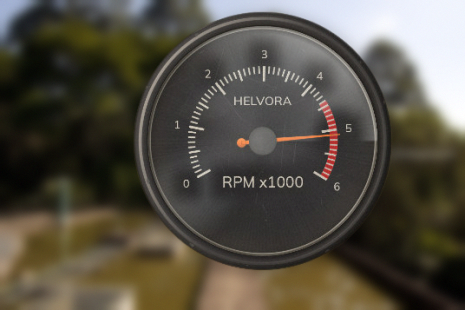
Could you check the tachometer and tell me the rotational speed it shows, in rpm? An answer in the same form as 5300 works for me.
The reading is 5100
